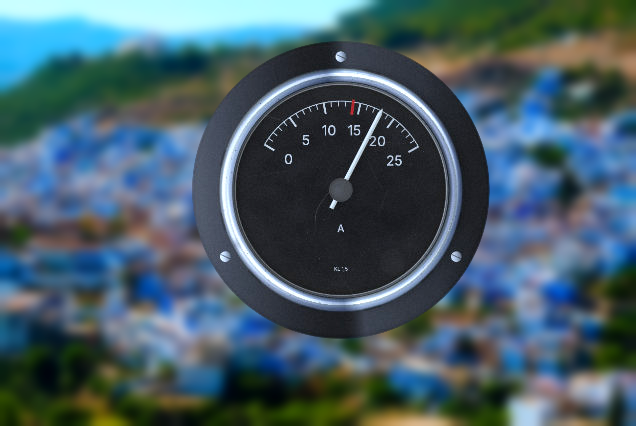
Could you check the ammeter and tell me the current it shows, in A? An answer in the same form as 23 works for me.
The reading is 18
